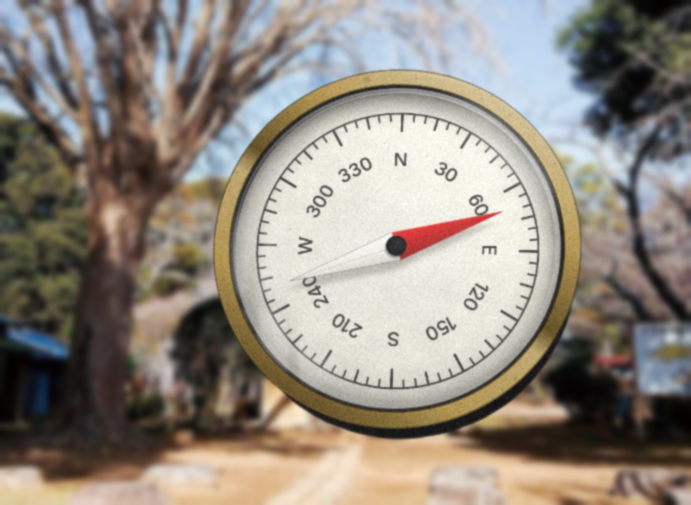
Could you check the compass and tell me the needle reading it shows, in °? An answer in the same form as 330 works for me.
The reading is 70
